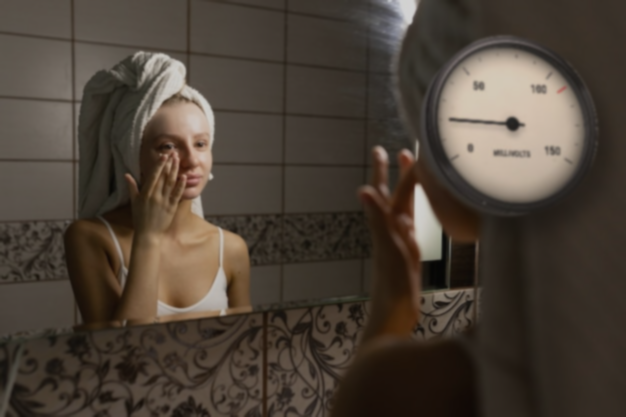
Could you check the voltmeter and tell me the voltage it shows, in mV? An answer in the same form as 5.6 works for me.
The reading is 20
